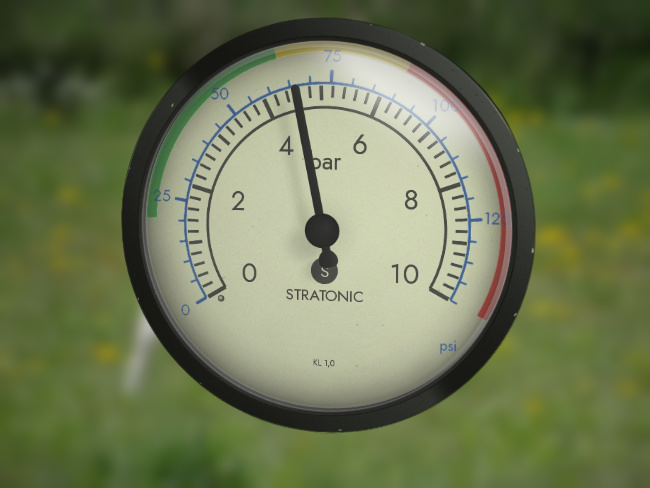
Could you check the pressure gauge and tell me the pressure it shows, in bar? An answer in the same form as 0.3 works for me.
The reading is 4.6
